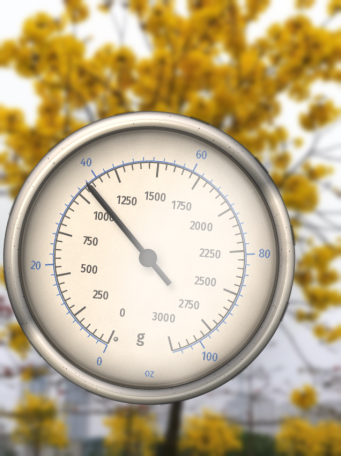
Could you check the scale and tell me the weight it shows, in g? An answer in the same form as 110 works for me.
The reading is 1075
